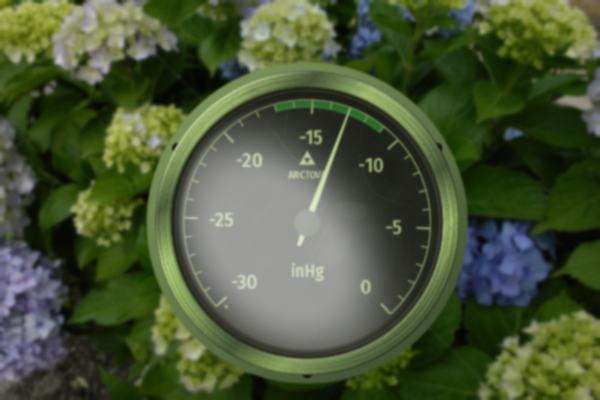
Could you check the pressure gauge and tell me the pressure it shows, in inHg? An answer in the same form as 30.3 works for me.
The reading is -13
